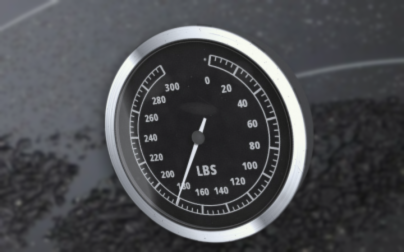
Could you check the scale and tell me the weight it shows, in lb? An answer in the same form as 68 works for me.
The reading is 180
